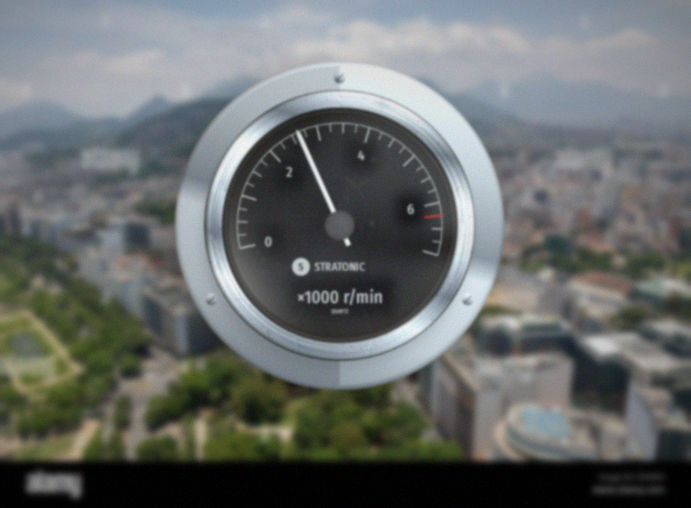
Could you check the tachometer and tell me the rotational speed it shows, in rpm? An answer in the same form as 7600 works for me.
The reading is 2625
